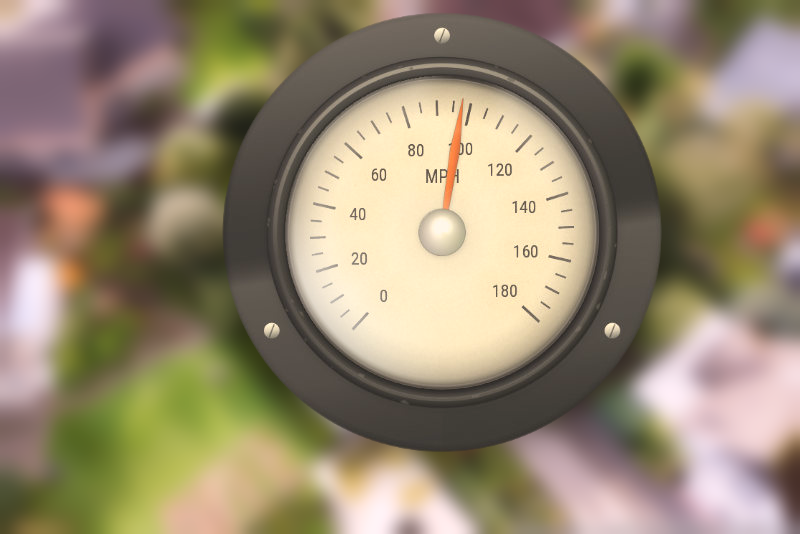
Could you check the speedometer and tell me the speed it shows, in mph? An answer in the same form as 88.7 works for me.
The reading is 97.5
